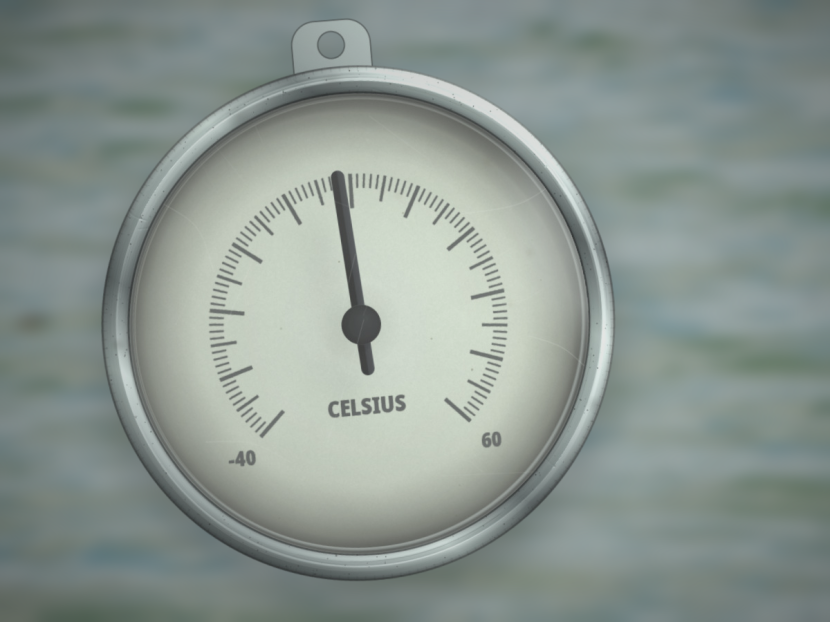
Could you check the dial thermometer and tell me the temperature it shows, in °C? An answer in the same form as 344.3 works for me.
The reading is 8
